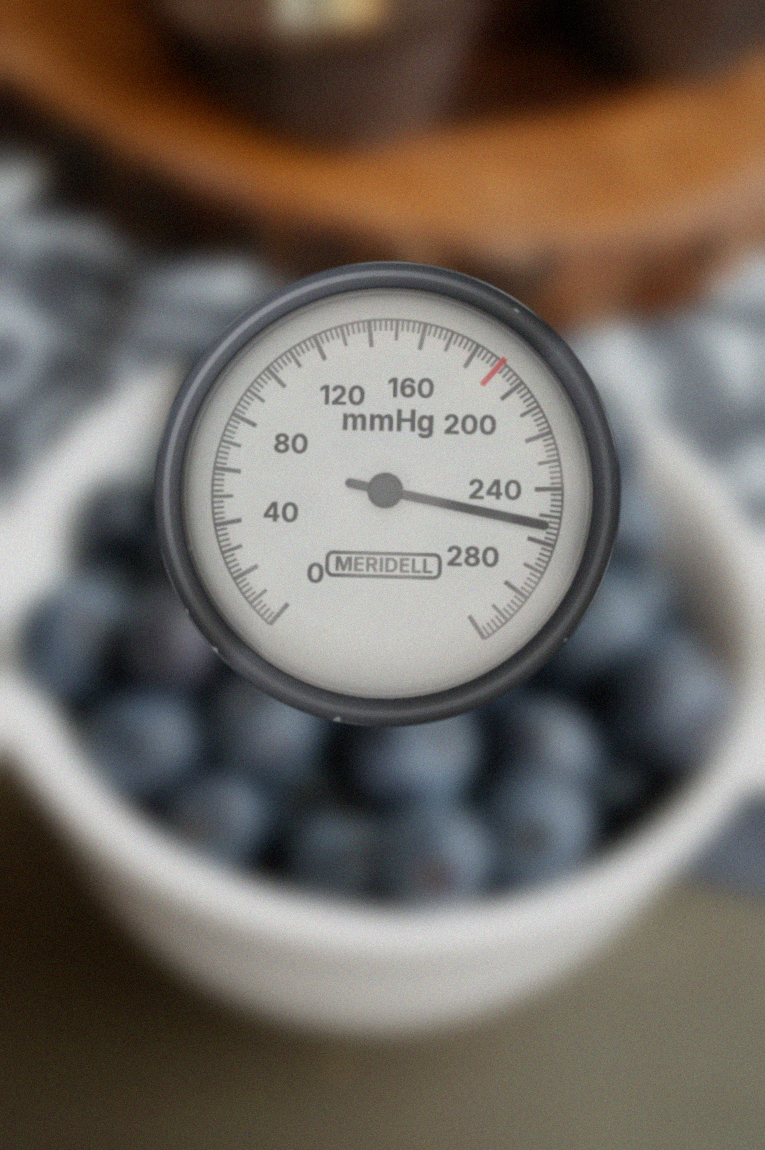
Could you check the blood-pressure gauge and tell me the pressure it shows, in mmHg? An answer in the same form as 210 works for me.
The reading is 254
